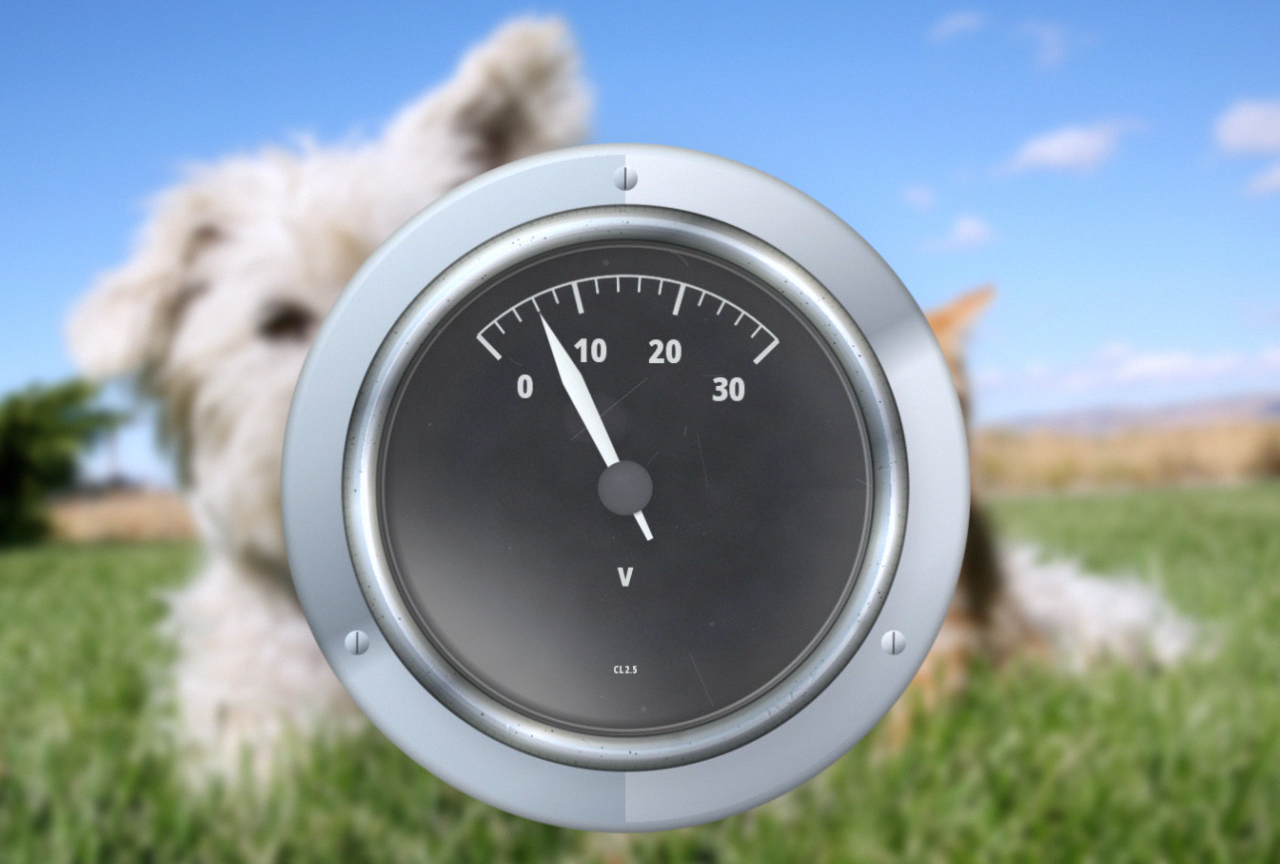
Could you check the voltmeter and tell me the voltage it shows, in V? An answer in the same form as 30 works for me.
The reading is 6
